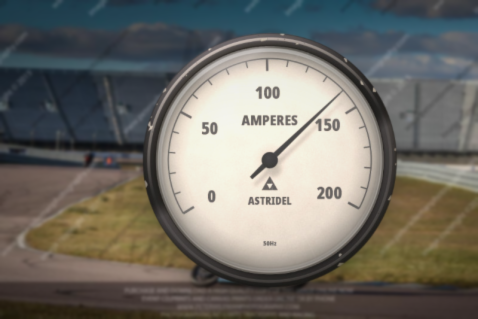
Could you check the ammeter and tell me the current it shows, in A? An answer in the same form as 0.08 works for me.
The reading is 140
